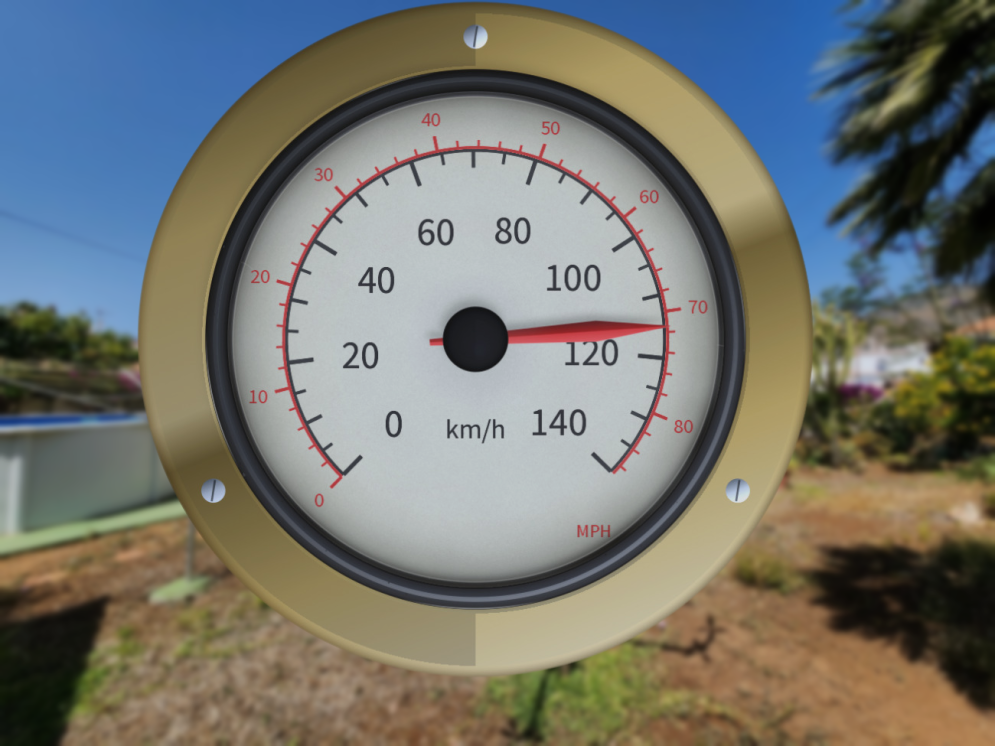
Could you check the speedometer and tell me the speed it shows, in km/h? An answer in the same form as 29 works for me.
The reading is 115
